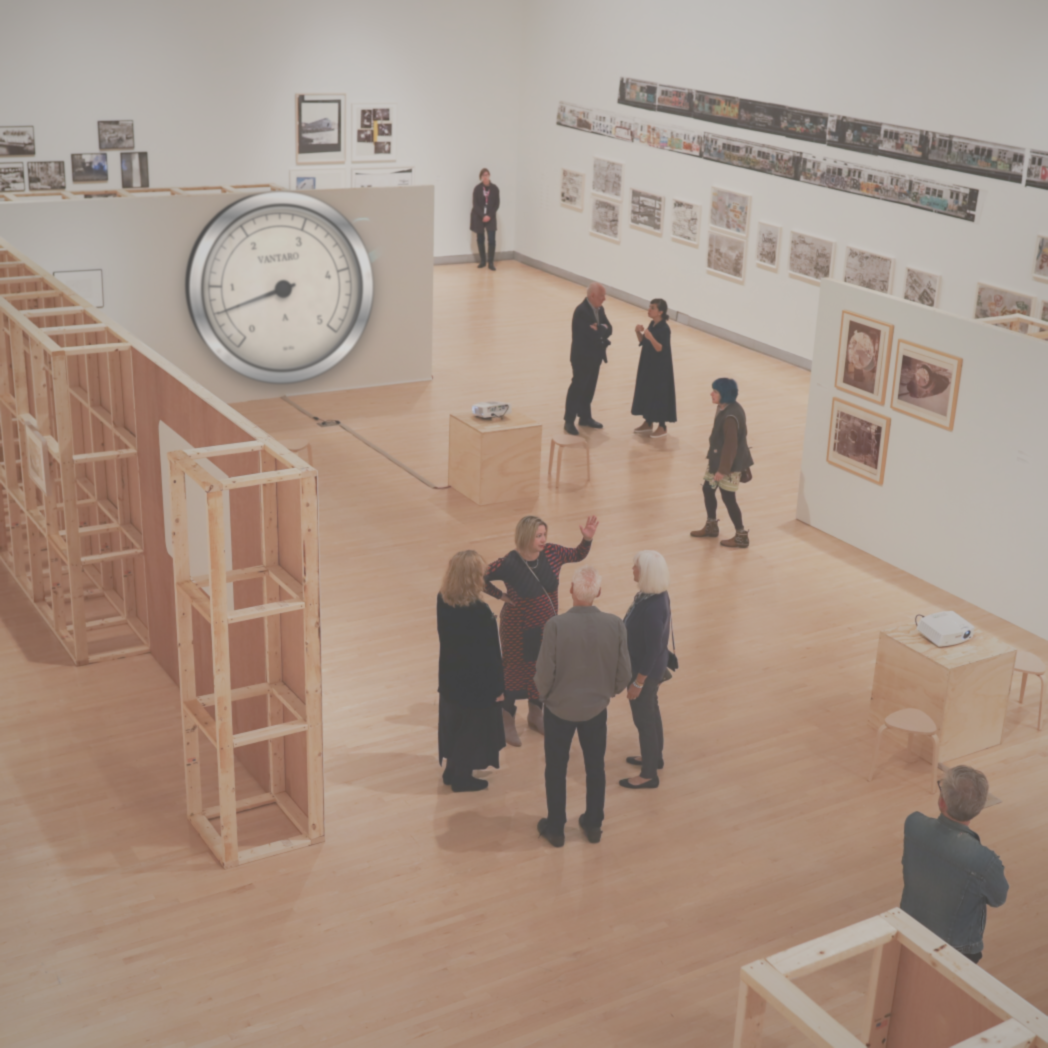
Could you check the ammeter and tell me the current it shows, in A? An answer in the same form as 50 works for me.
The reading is 0.6
